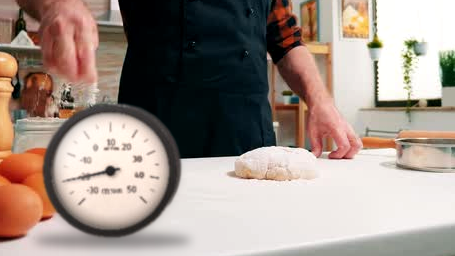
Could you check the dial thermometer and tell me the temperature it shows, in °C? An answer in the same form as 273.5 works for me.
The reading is -20
